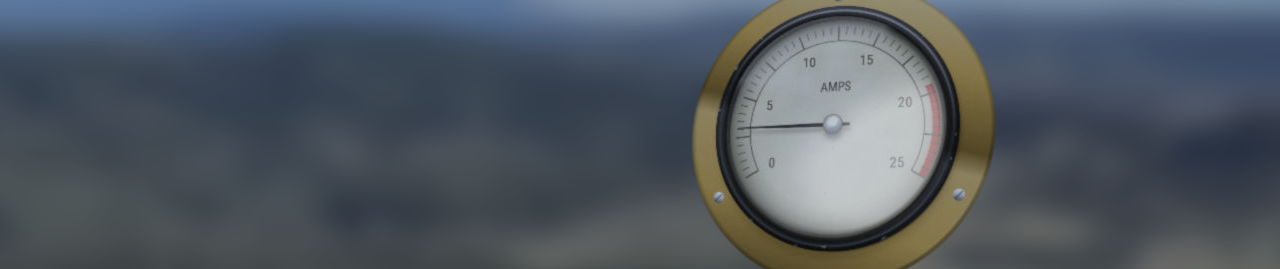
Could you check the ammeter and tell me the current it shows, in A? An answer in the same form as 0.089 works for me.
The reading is 3
